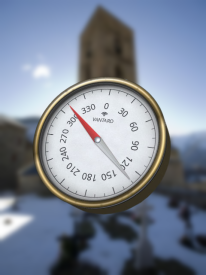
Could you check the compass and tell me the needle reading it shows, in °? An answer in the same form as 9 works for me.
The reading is 310
